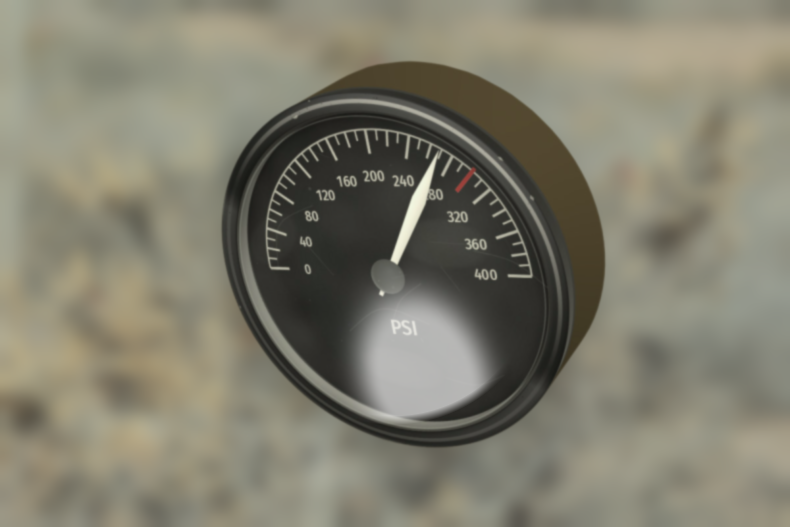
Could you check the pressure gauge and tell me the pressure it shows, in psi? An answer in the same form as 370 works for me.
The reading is 270
